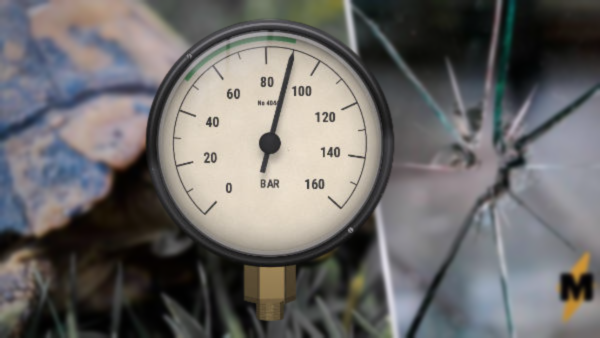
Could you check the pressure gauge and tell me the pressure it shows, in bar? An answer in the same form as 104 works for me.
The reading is 90
